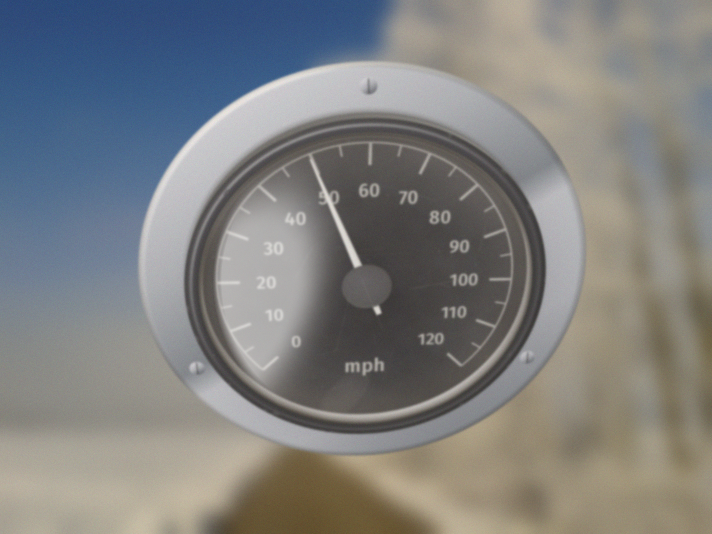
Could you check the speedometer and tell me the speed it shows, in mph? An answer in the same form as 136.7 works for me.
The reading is 50
